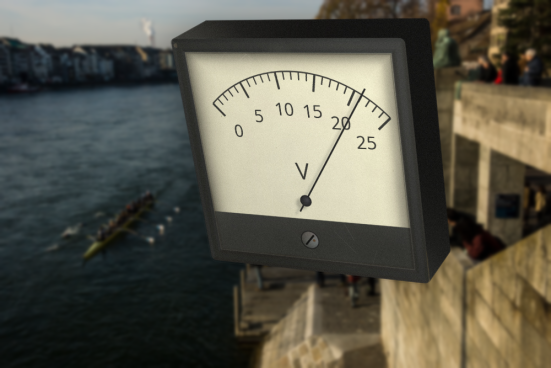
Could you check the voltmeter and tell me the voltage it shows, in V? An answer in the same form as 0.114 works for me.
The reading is 21
